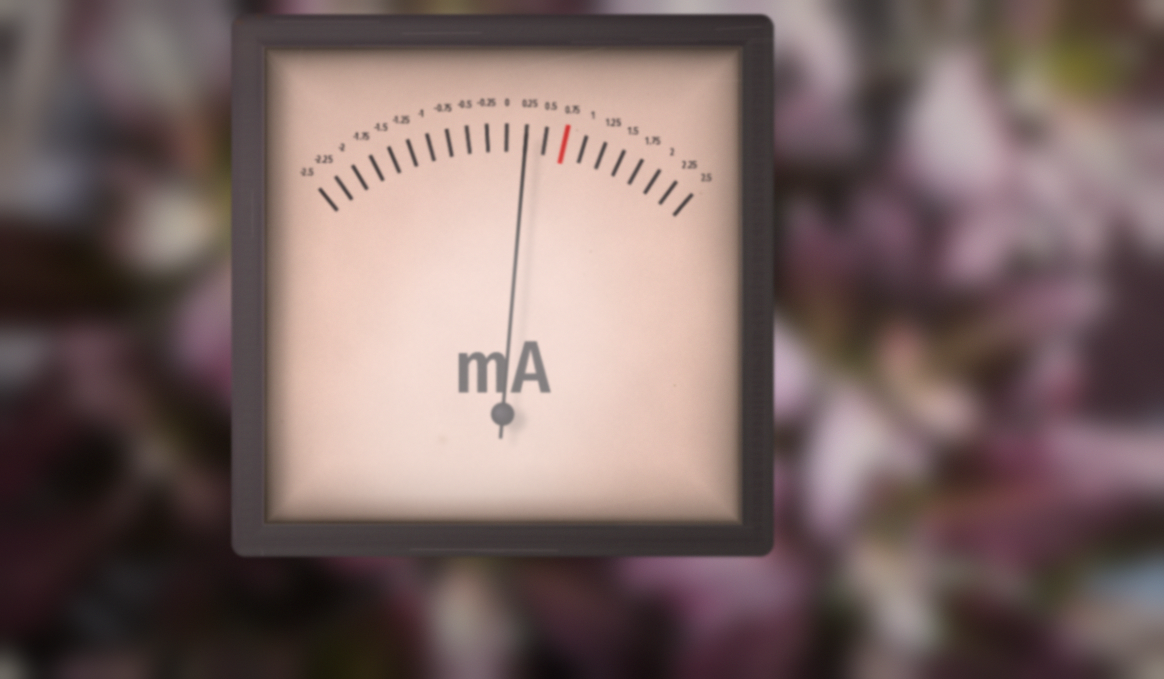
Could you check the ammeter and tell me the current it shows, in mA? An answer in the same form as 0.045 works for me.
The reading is 0.25
